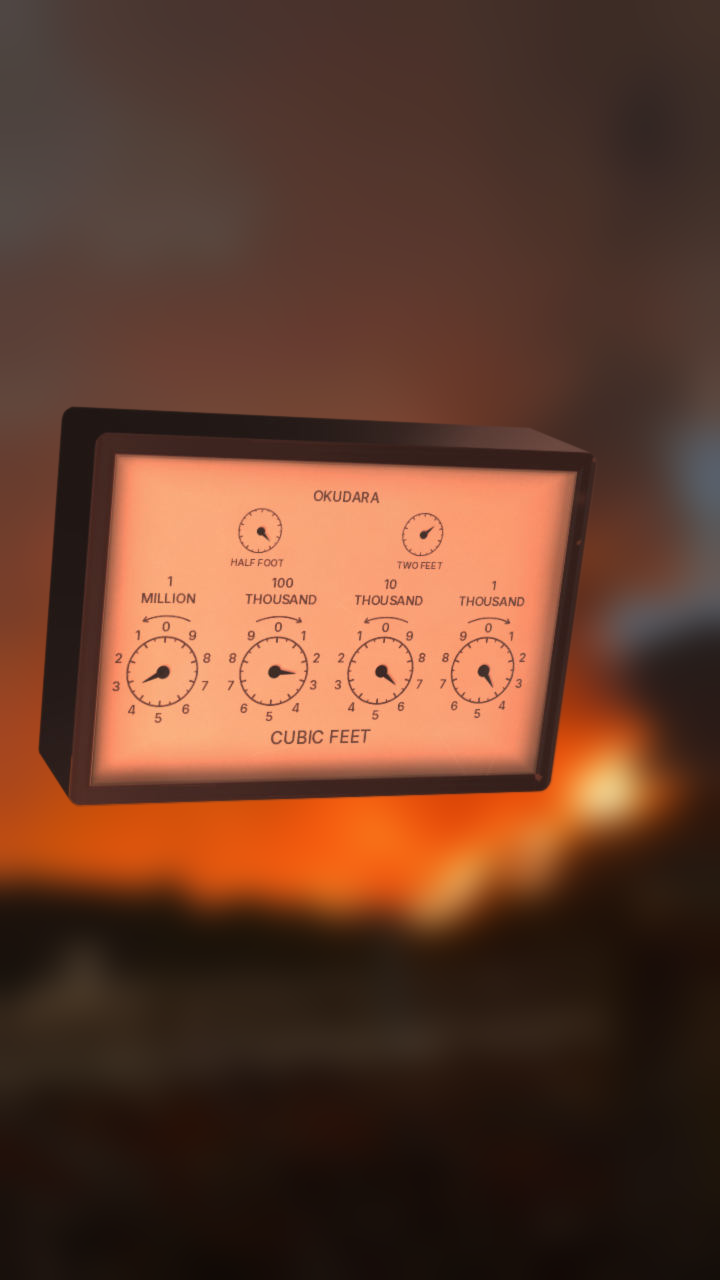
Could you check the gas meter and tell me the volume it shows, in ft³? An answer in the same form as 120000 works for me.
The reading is 326400
